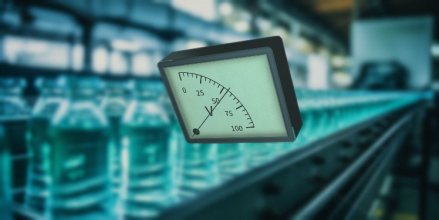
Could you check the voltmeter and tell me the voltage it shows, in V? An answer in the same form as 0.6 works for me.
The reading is 55
